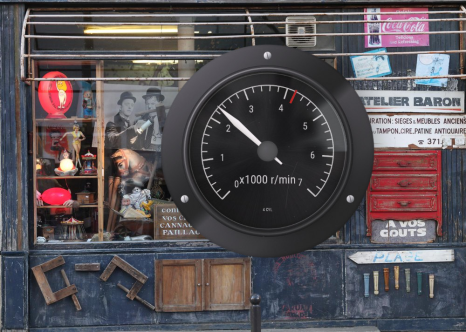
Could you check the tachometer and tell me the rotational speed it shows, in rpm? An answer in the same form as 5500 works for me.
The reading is 2300
